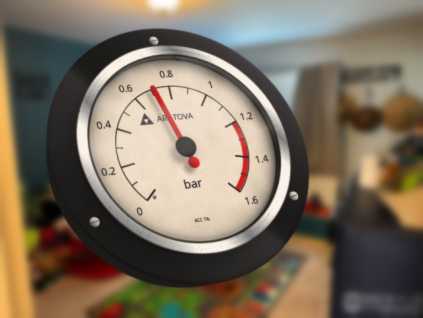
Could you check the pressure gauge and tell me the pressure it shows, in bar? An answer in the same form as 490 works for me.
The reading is 0.7
